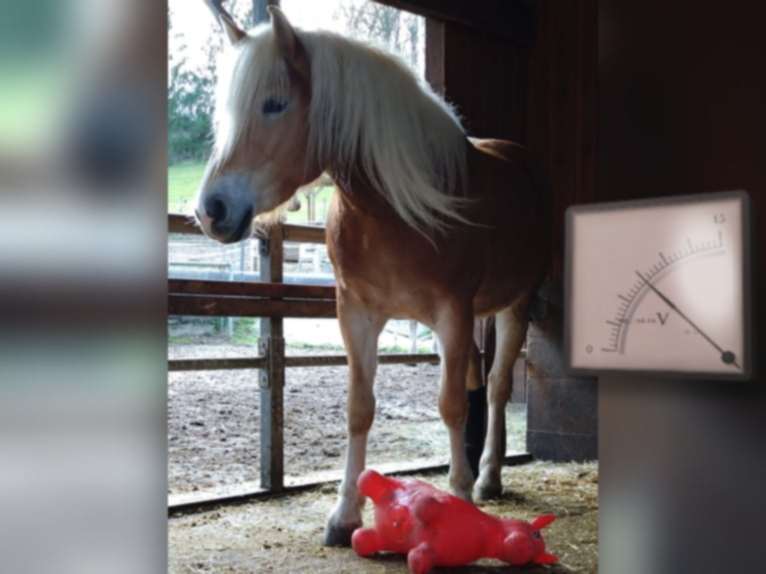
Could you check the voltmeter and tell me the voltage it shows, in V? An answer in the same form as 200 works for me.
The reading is 7.5
